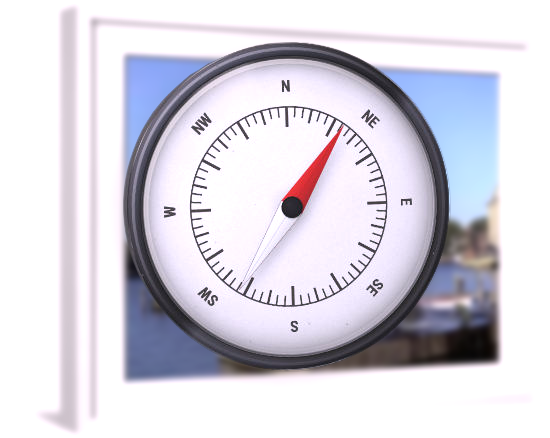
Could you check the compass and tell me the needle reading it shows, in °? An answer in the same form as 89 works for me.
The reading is 35
